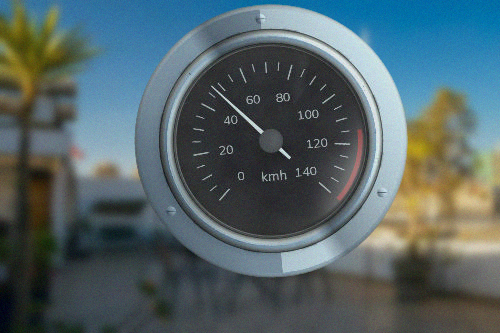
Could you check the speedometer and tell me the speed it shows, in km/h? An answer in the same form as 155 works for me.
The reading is 47.5
